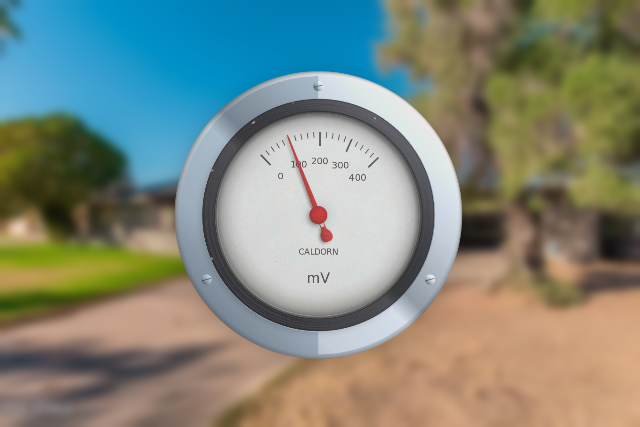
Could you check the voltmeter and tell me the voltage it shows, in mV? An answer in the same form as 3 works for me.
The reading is 100
